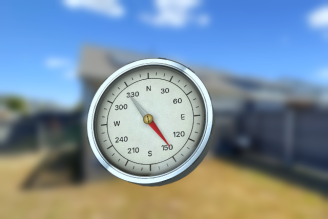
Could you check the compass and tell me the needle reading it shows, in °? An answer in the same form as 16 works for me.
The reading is 145
